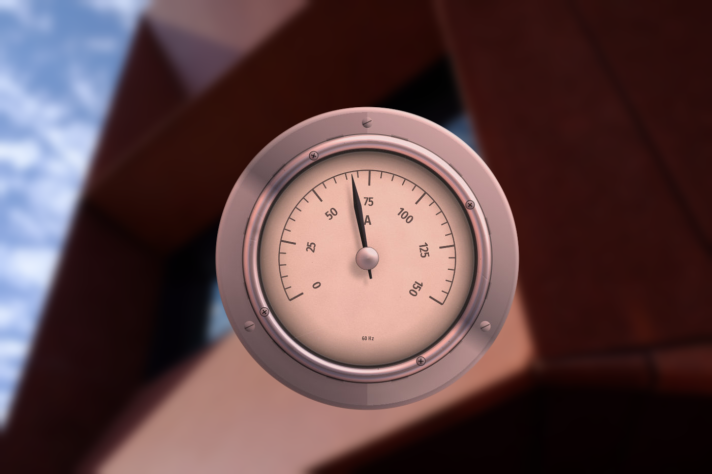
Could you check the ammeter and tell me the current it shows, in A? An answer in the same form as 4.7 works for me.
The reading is 67.5
